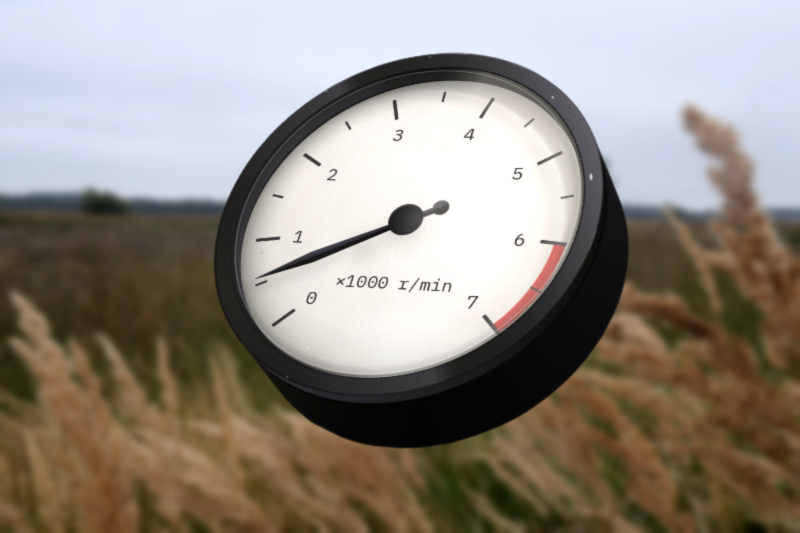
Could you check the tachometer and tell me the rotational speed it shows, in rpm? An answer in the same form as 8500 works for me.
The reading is 500
